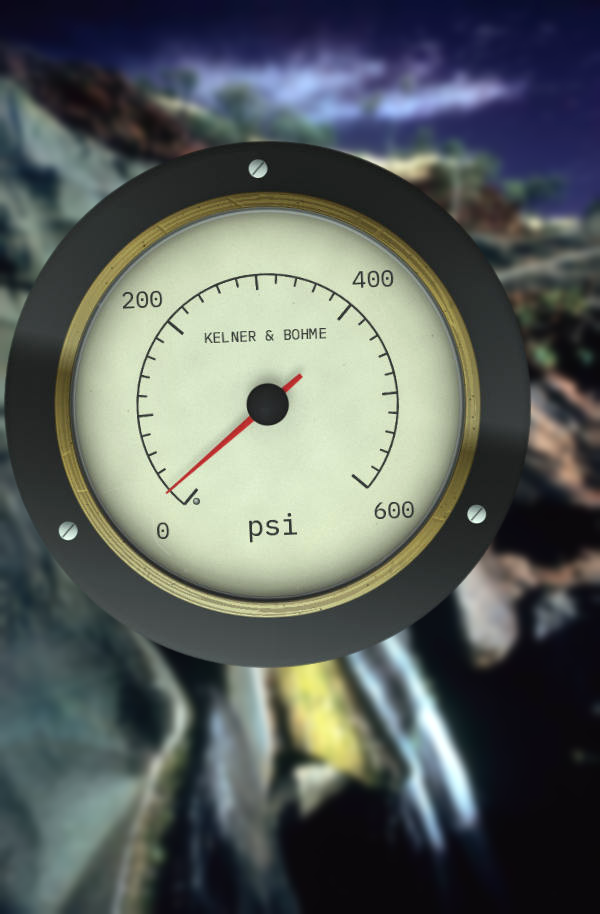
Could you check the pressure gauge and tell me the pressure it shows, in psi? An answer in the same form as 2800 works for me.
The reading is 20
